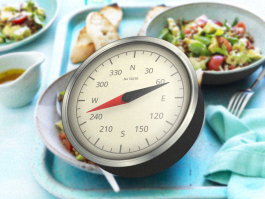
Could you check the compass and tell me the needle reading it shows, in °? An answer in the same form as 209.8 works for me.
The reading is 250
